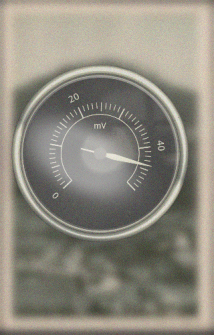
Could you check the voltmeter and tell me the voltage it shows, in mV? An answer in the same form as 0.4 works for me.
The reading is 44
